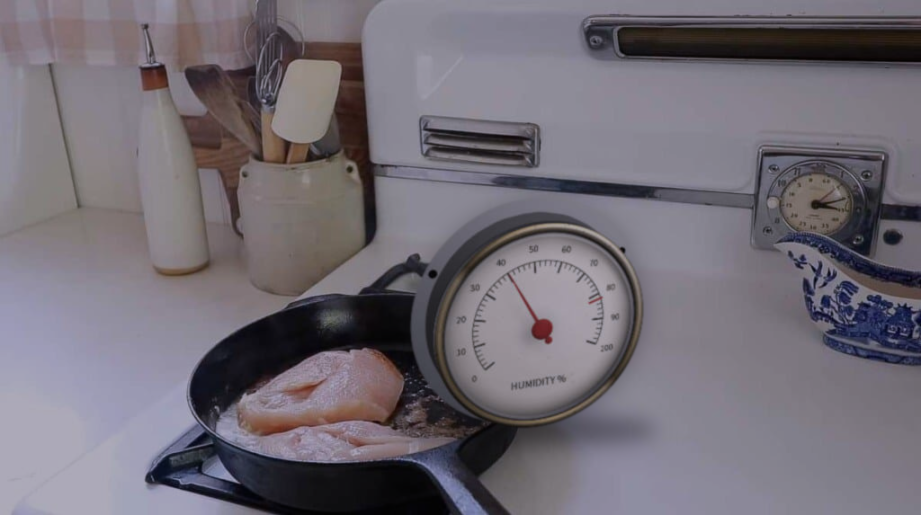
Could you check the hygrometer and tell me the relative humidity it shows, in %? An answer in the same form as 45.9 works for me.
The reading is 40
